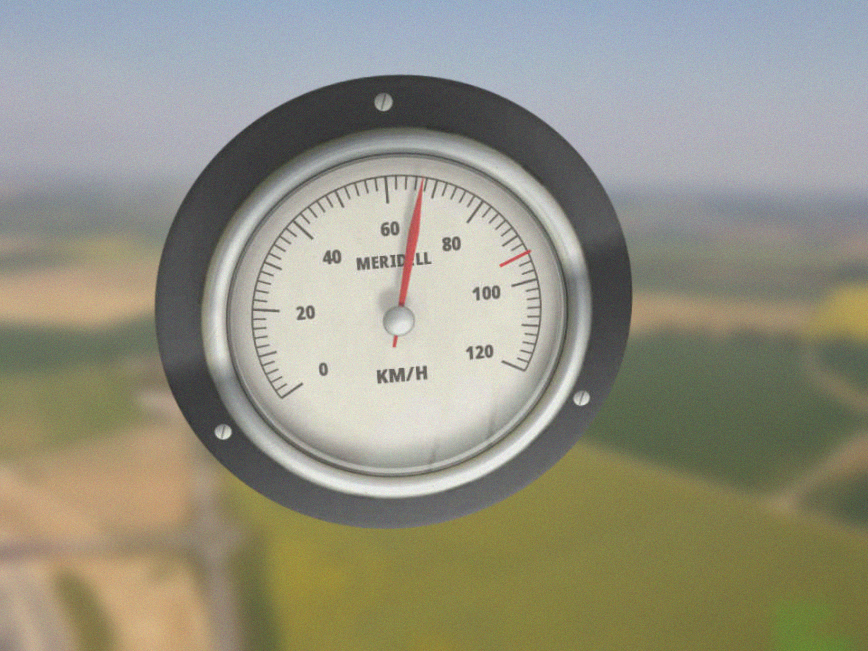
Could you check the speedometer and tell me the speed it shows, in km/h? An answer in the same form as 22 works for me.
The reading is 67
